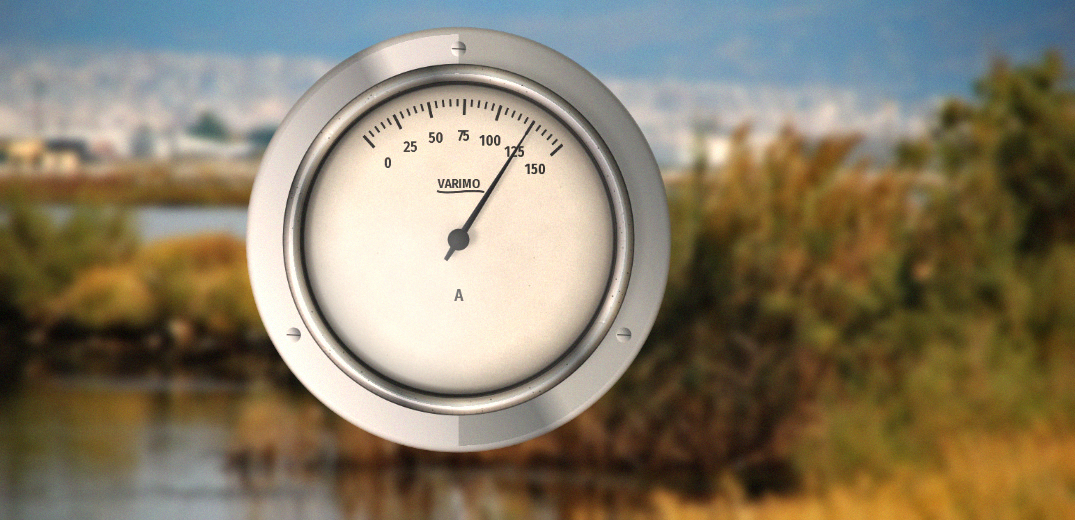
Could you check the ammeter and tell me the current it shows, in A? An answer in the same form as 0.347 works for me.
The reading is 125
